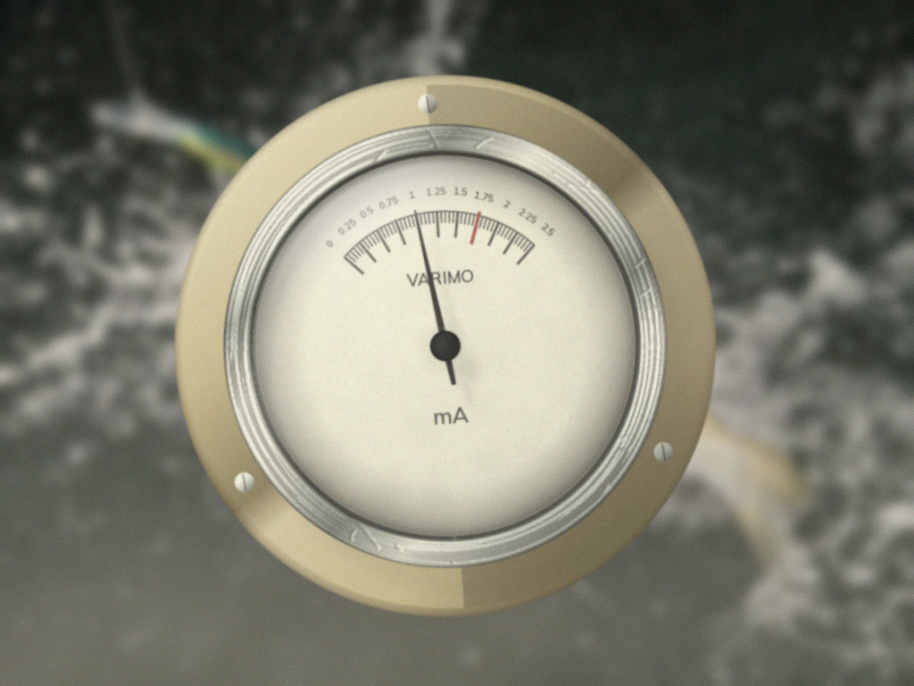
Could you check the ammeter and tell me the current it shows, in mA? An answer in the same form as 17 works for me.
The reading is 1
